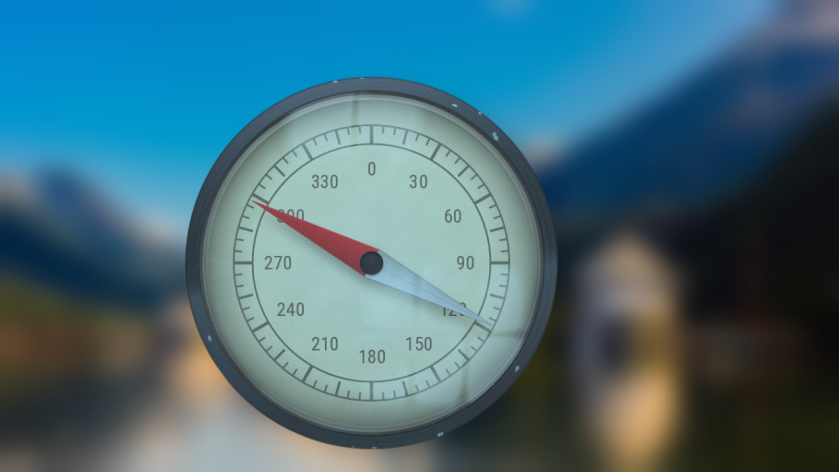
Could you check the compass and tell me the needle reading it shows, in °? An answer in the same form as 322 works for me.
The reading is 297.5
